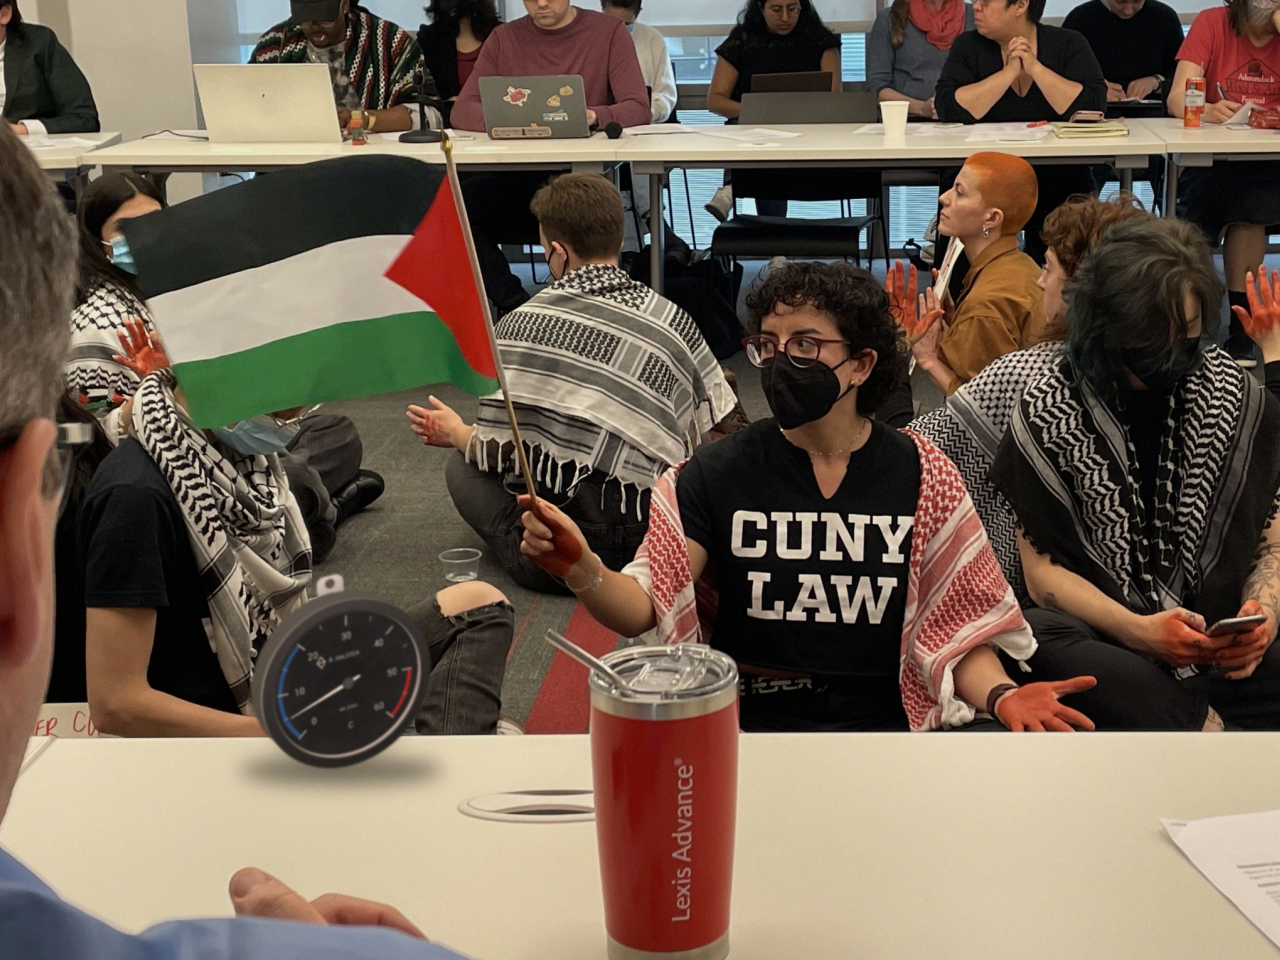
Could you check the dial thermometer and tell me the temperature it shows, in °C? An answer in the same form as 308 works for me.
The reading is 5
